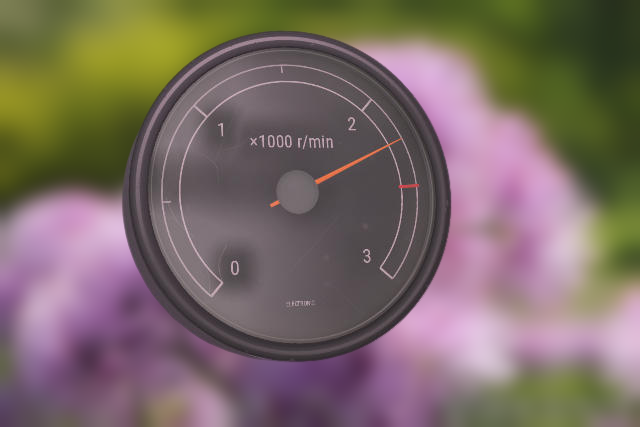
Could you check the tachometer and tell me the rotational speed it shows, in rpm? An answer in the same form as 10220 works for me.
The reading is 2250
